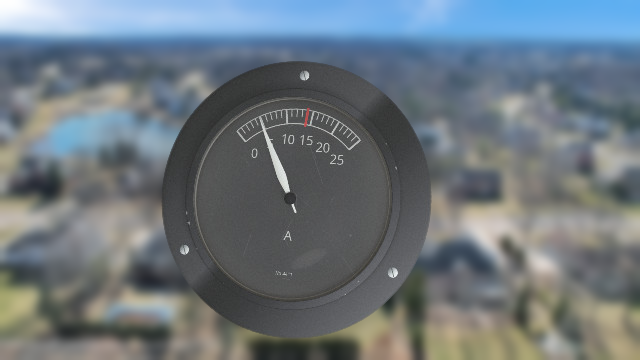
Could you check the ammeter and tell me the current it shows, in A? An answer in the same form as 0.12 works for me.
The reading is 5
